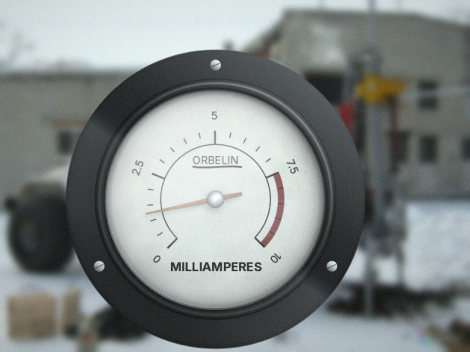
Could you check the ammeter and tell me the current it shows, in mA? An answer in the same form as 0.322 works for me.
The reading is 1.25
